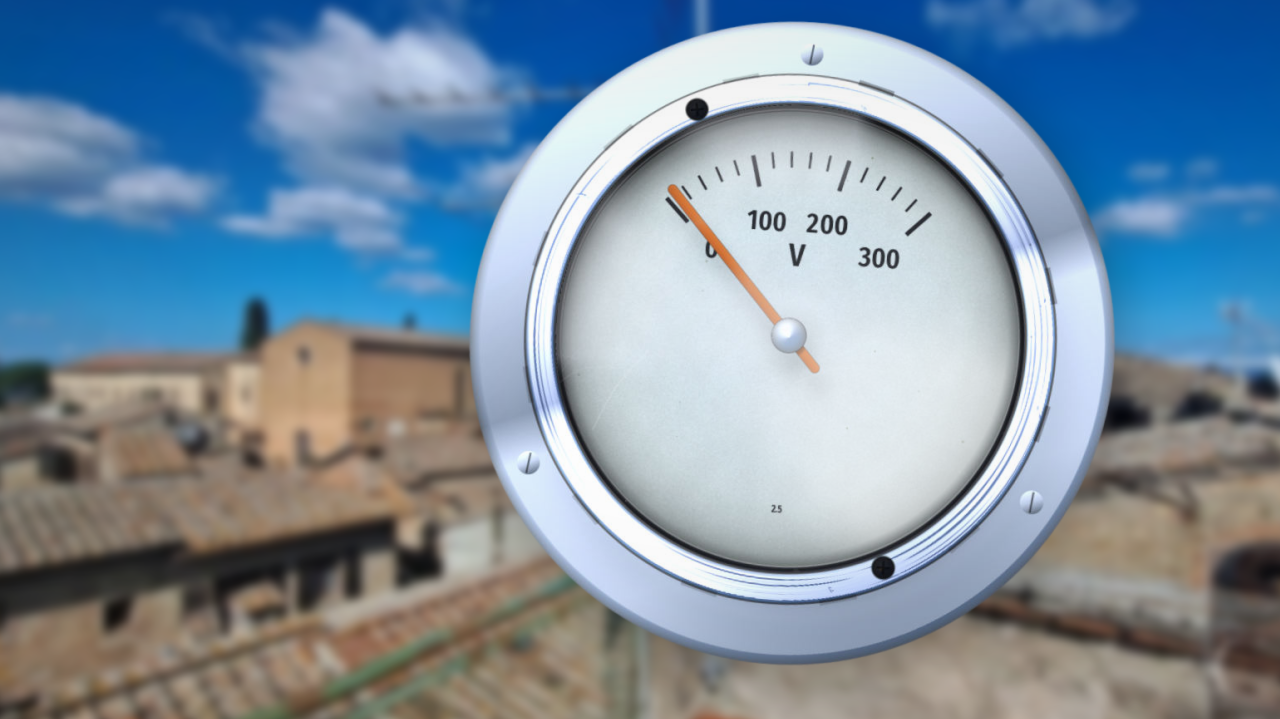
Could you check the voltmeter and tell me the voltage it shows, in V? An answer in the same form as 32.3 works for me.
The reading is 10
